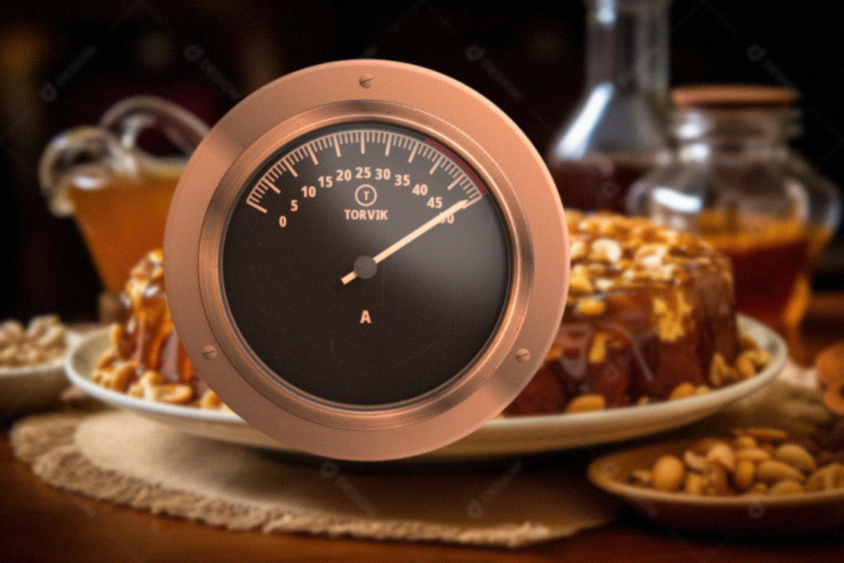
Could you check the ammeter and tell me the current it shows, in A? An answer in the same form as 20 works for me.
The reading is 49
